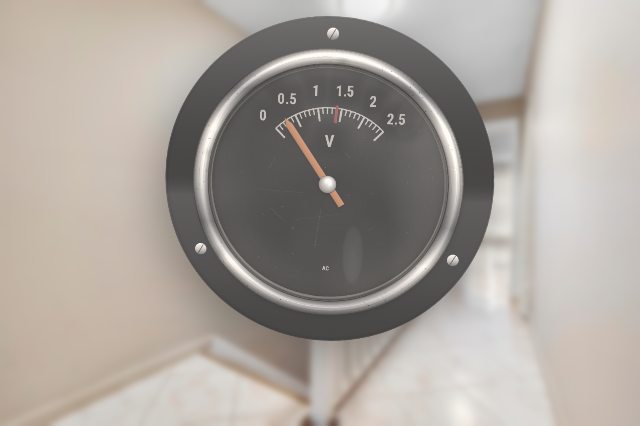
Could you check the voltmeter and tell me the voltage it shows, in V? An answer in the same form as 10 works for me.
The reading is 0.3
